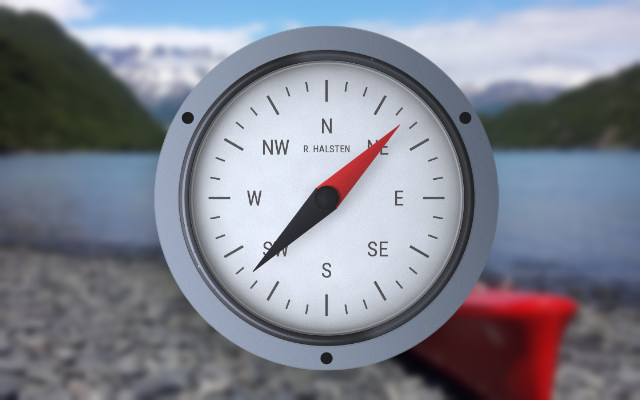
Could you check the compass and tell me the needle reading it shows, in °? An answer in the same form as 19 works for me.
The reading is 45
